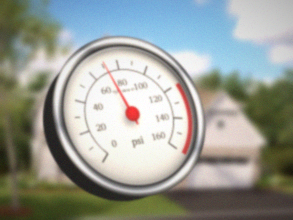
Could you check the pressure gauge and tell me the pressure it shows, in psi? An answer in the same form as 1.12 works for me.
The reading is 70
